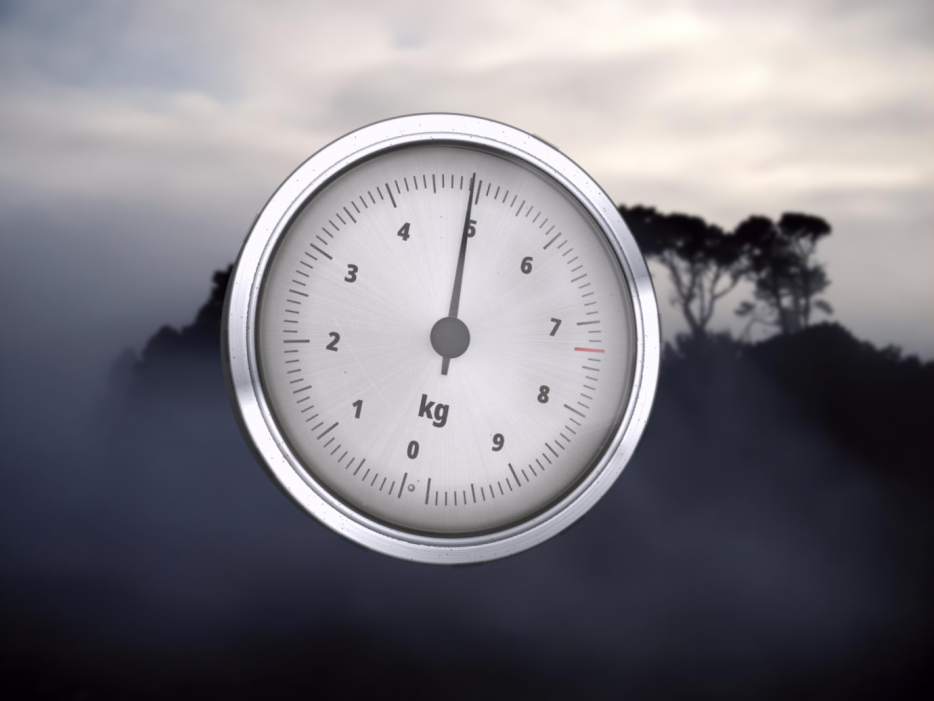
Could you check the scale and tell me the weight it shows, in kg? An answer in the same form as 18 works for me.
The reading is 4.9
